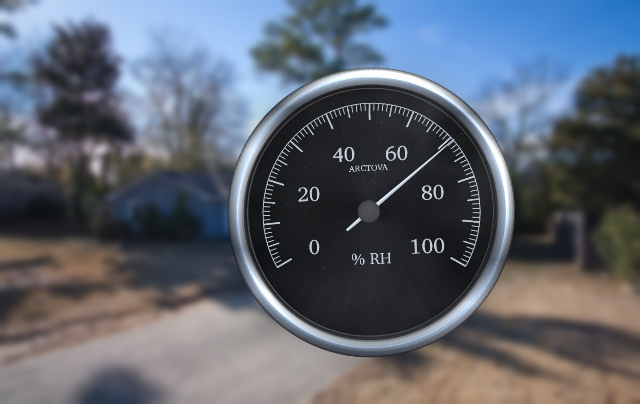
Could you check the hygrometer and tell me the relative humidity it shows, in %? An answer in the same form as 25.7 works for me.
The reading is 71
